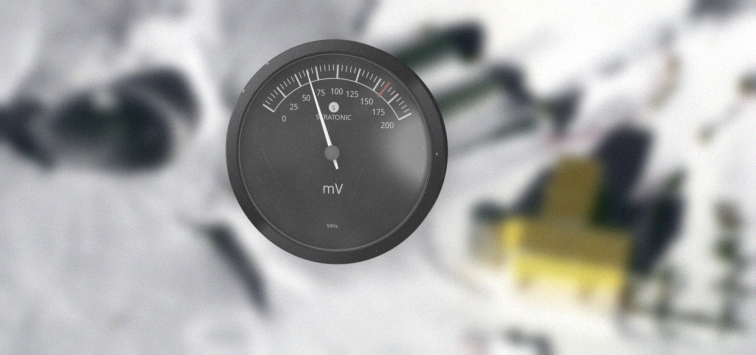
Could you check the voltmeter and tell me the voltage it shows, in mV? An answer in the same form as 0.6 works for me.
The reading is 65
